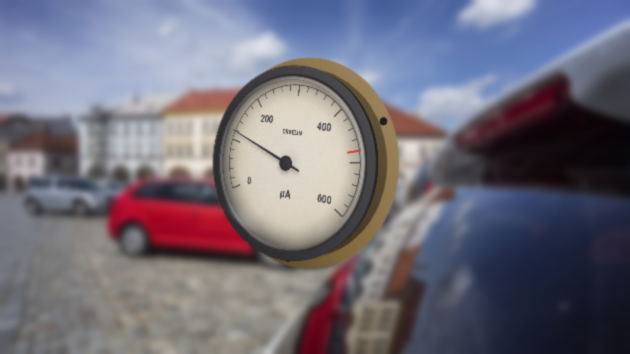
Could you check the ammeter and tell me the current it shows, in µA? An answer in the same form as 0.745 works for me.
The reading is 120
